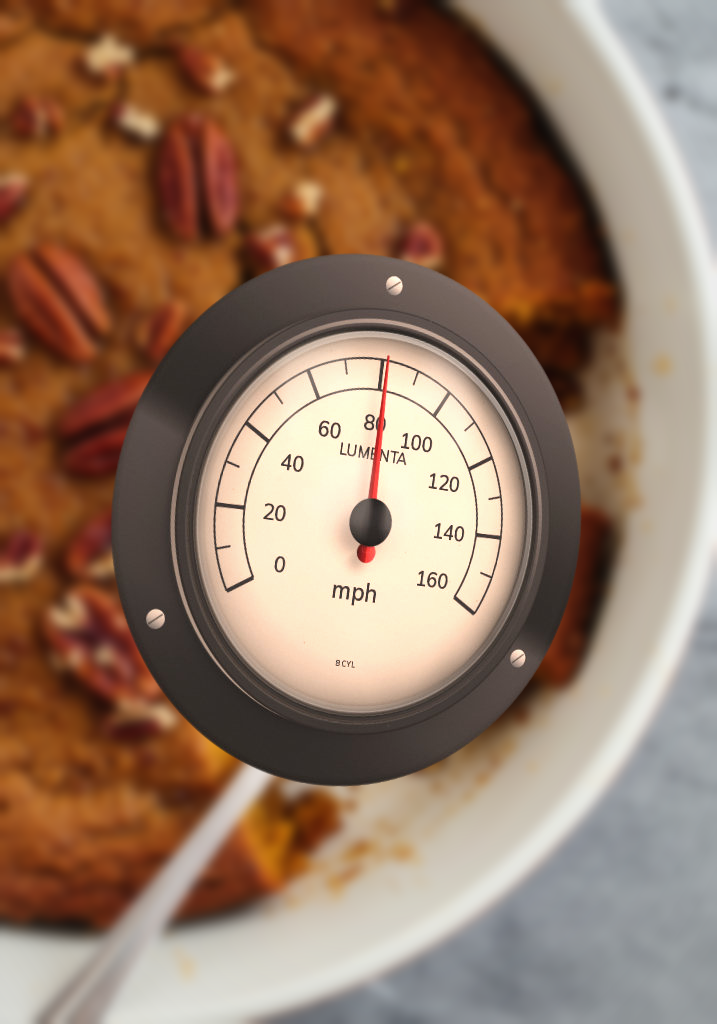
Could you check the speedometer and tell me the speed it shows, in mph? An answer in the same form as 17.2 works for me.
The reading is 80
